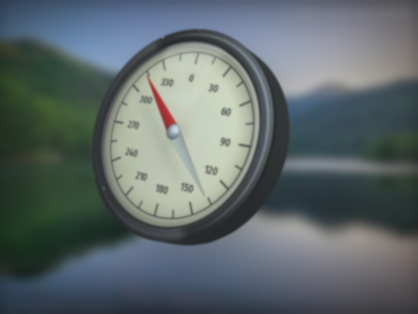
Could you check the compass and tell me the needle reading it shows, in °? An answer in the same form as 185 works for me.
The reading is 315
